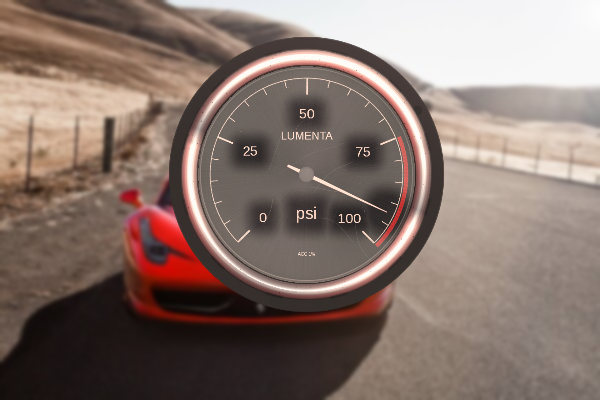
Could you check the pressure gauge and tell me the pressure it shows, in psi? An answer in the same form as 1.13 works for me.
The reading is 92.5
